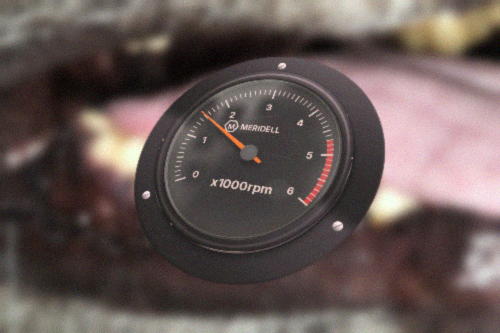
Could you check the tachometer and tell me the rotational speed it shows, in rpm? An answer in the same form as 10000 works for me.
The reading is 1500
